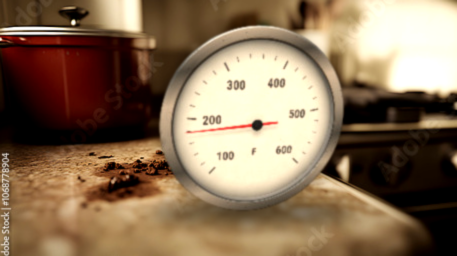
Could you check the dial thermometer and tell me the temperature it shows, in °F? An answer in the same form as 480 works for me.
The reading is 180
